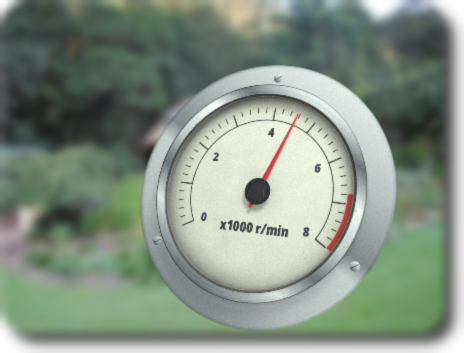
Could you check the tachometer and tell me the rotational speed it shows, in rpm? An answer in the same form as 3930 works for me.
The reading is 4600
